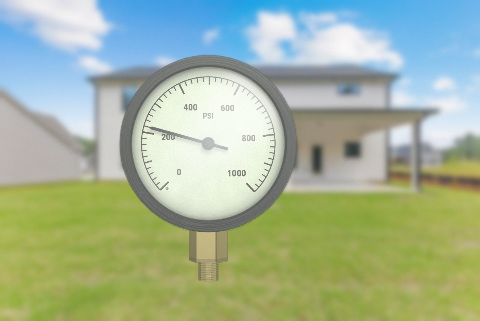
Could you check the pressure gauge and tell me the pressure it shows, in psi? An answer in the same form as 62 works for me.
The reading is 220
